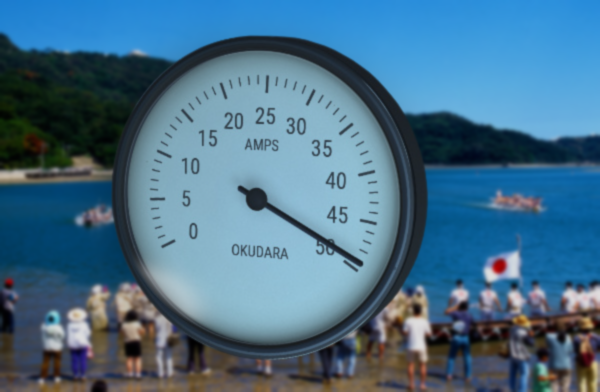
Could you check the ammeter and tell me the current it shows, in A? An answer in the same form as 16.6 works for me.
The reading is 49
